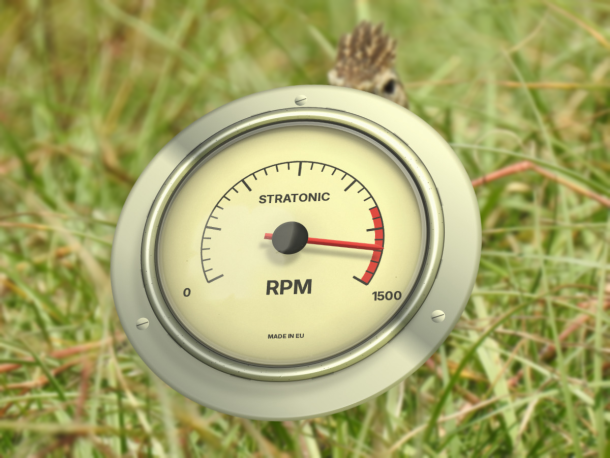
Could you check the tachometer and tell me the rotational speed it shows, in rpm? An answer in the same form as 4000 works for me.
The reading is 1350
